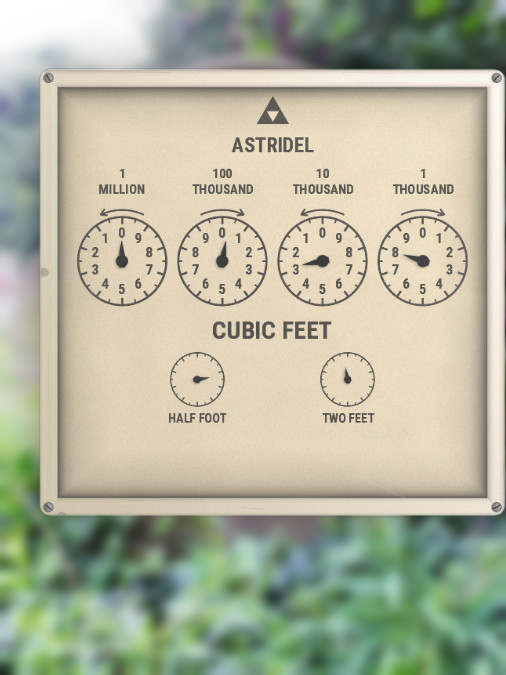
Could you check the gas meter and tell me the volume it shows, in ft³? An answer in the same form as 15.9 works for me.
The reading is 2800
